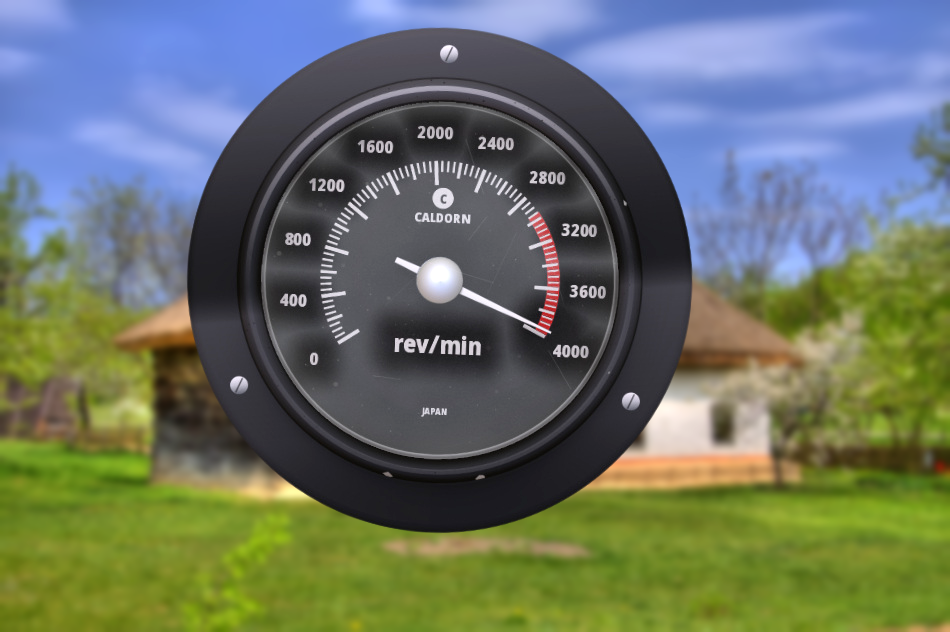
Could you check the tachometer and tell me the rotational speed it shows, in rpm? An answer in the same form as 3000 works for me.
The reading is 3950
